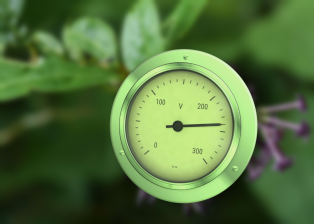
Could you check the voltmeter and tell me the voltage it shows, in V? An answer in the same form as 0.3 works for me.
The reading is 240
